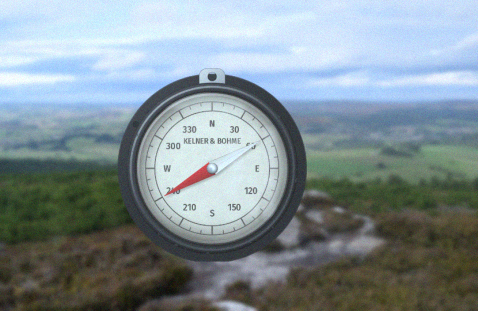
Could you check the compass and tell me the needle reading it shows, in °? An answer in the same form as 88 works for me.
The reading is 240
